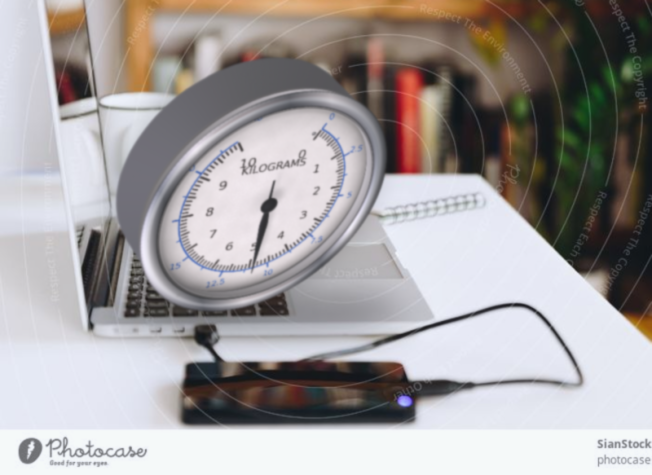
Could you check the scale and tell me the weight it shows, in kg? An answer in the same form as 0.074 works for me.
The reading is 5
